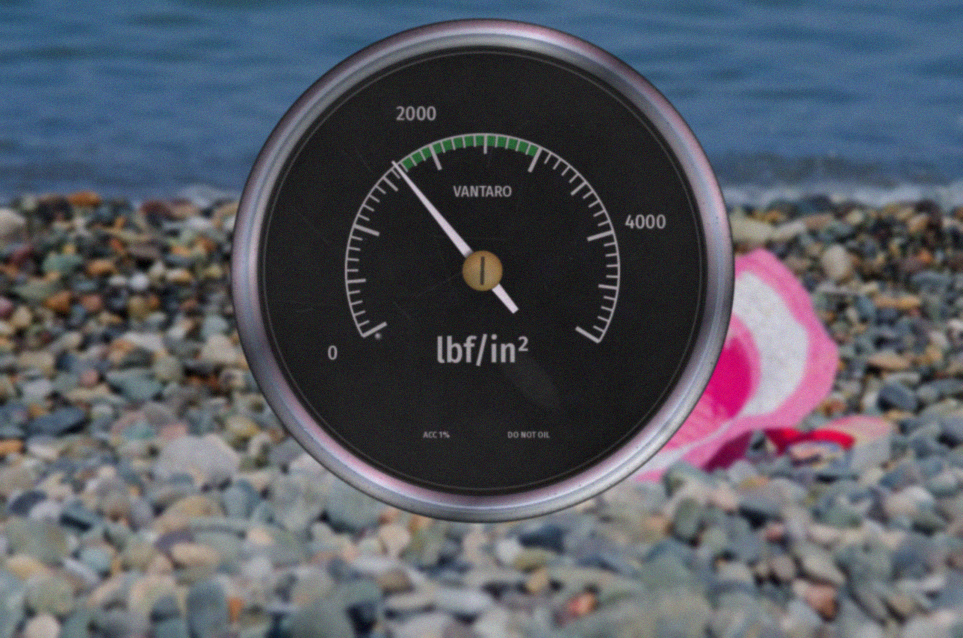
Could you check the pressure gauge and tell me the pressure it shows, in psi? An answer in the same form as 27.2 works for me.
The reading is 1650
